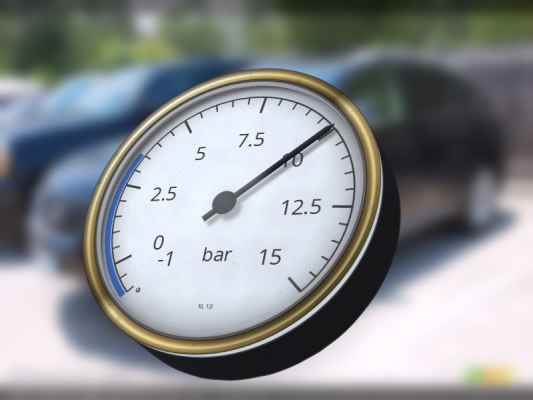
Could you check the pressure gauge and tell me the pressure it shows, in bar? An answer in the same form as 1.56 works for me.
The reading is 10
